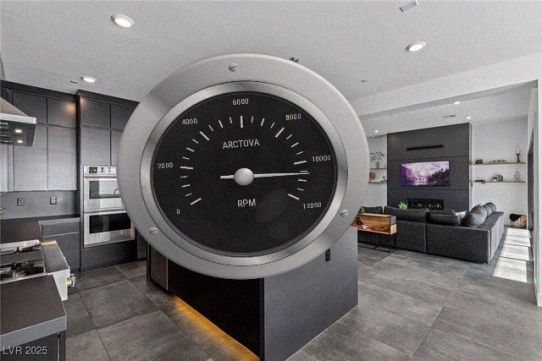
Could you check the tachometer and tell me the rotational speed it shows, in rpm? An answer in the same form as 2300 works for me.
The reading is 10500
